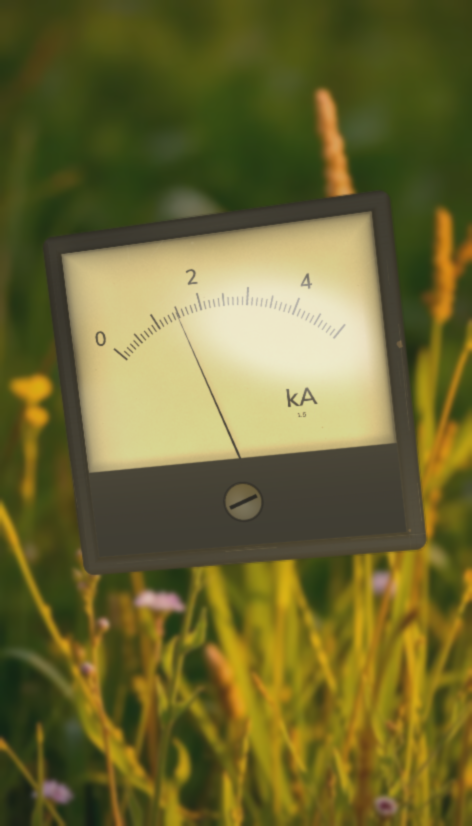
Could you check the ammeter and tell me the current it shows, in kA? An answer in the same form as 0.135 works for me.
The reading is 1.5
